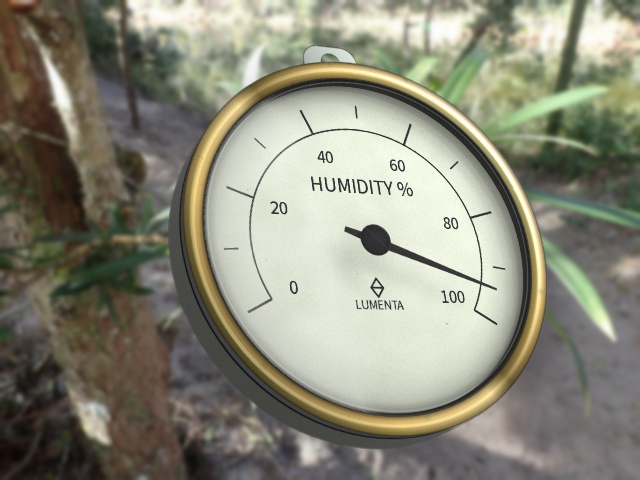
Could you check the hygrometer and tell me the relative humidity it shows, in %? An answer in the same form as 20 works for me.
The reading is 95
